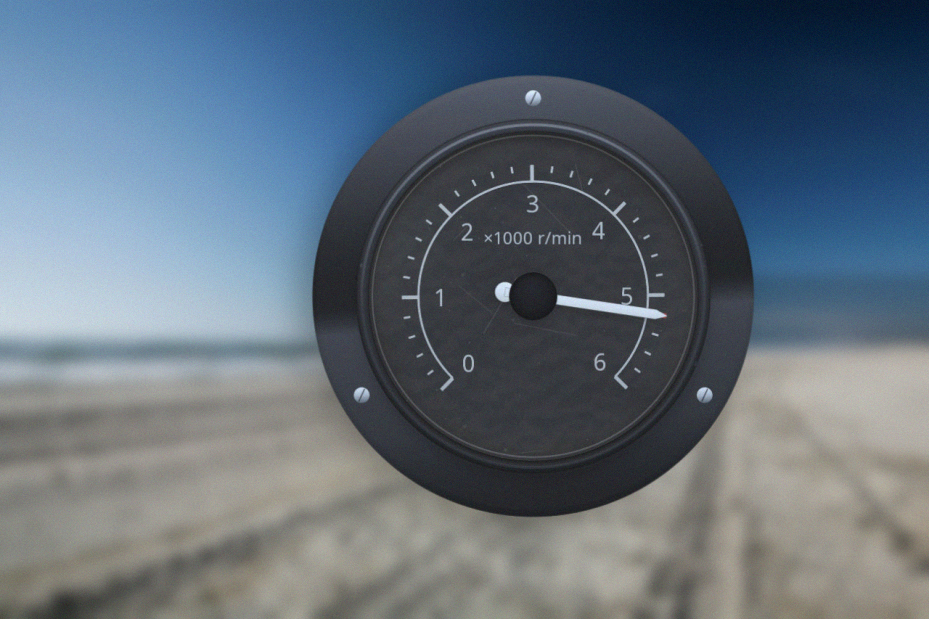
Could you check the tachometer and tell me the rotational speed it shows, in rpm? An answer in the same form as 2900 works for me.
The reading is 5200
